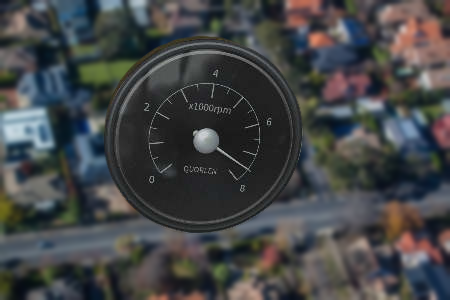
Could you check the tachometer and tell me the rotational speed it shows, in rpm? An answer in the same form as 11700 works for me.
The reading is 7500
